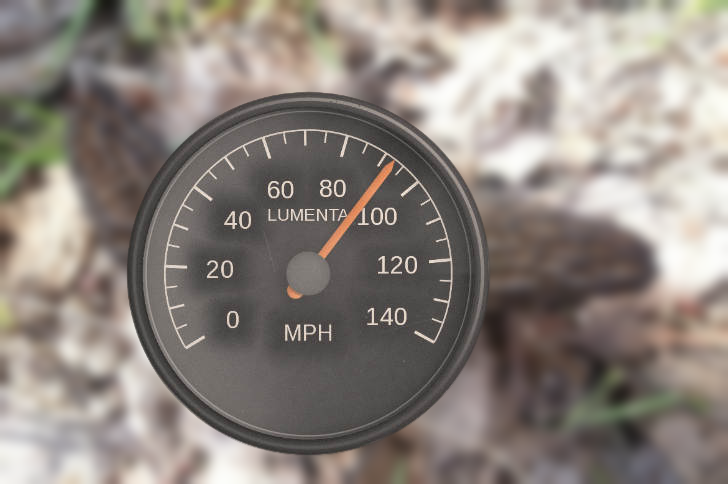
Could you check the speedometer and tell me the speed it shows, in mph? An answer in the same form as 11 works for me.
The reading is 92.5
